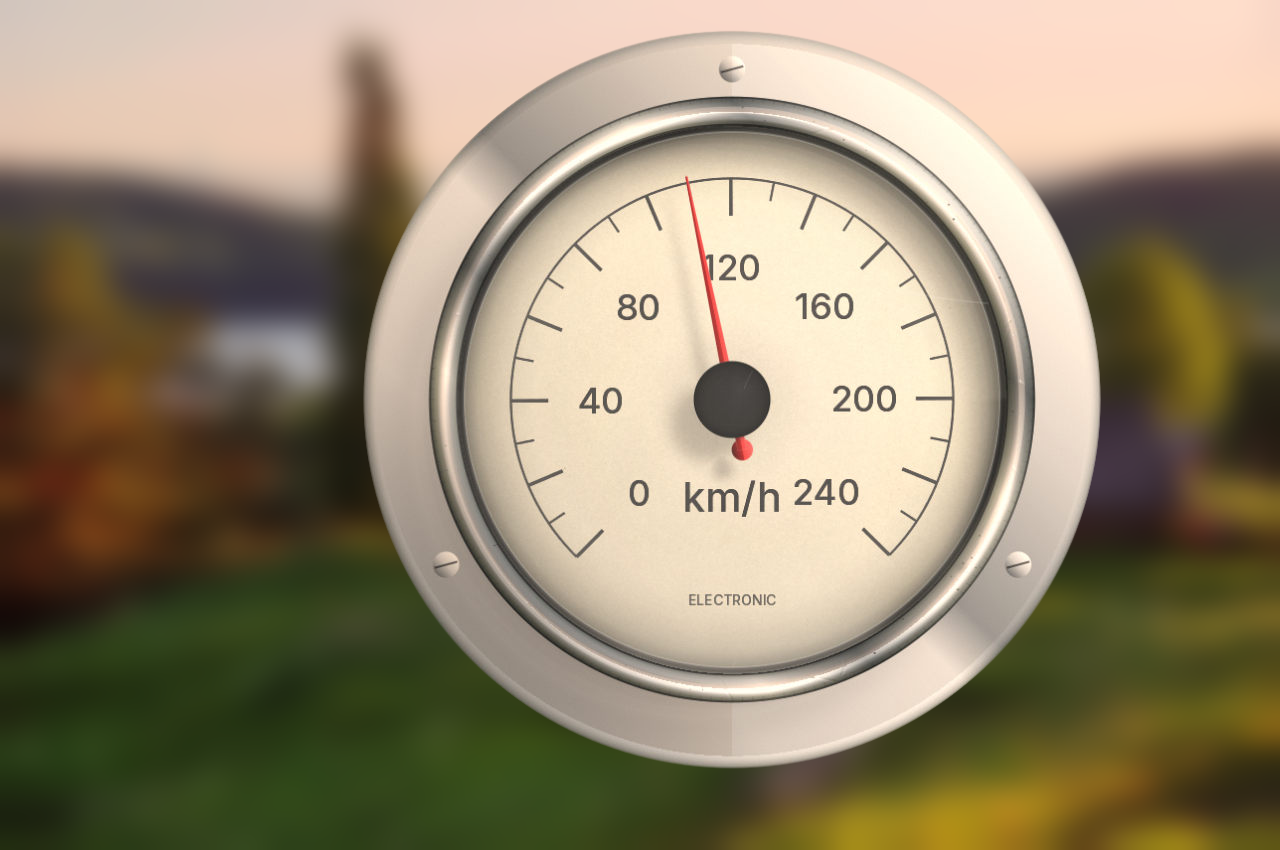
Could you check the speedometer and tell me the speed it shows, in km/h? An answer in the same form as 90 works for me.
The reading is 110
